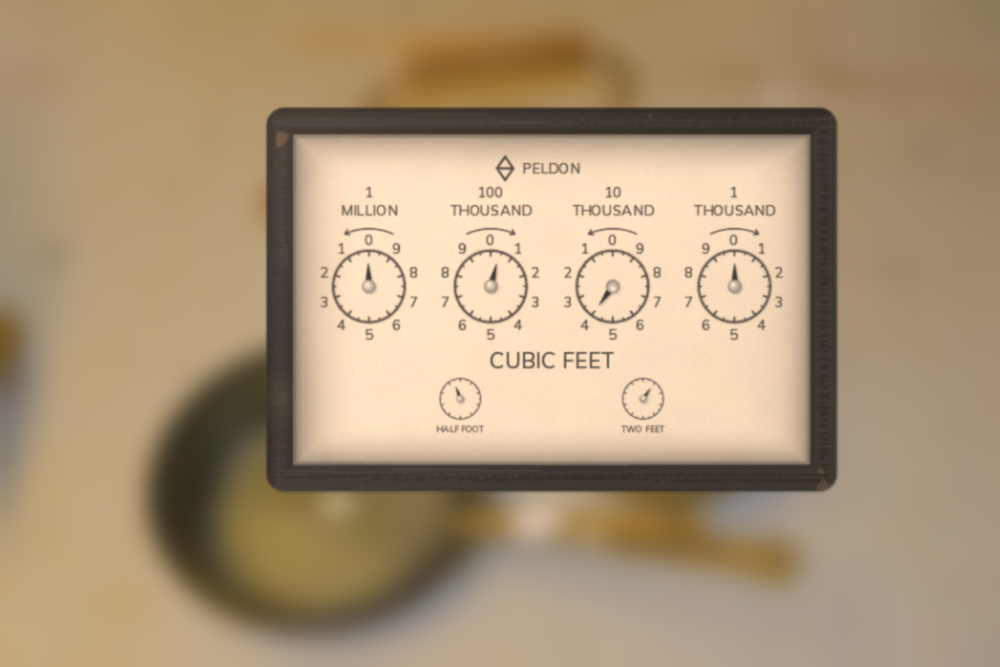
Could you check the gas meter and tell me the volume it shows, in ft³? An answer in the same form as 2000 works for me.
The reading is 4000
